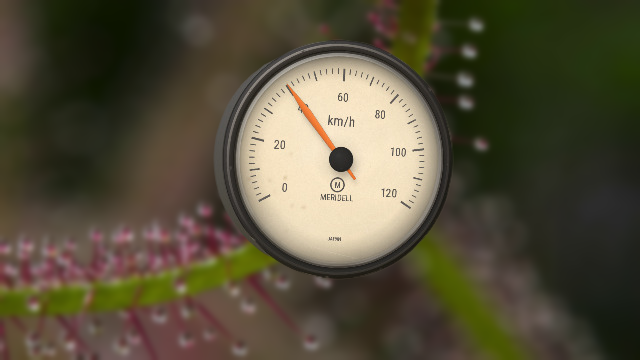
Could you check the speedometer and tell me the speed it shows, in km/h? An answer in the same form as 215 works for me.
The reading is 40
